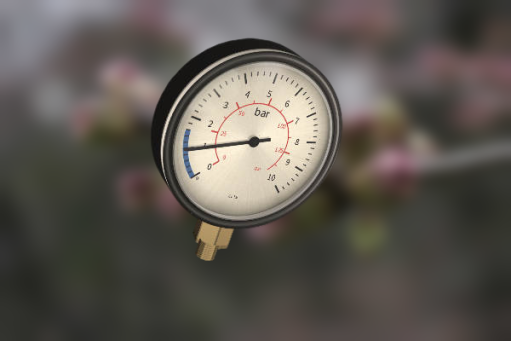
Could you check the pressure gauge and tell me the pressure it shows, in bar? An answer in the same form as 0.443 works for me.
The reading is 1
